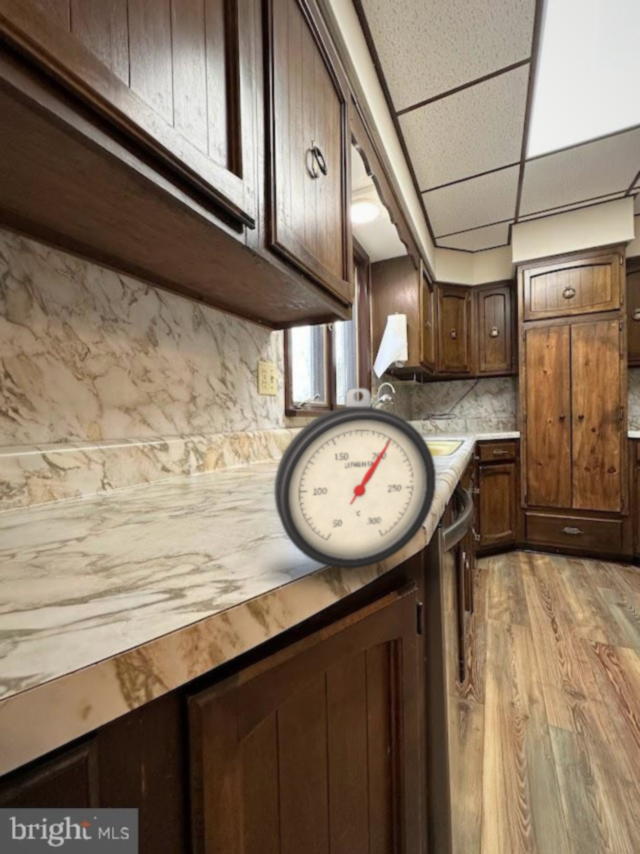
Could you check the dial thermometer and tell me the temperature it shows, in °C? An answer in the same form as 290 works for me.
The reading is 200
